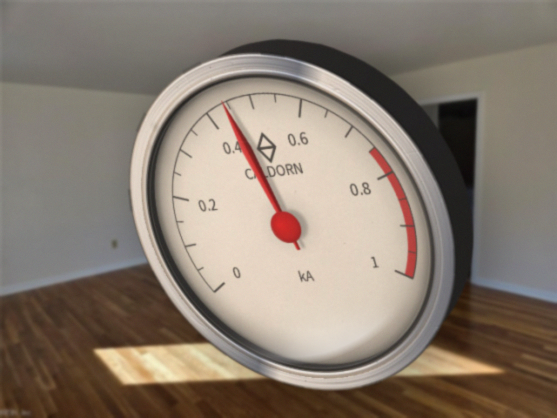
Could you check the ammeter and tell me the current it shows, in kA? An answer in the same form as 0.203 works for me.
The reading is 0.45
